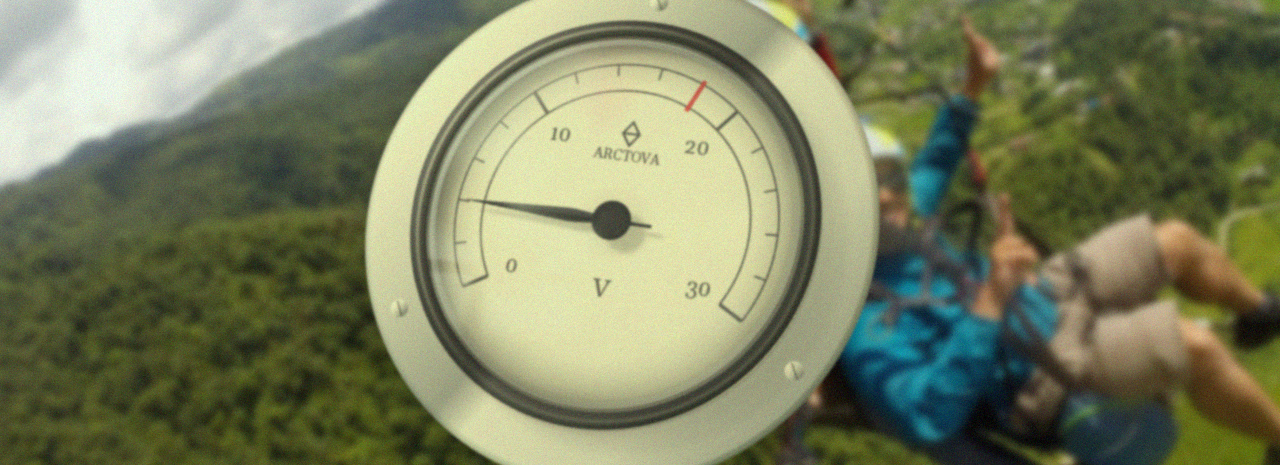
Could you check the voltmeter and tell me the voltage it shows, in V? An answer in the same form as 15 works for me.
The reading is 4
